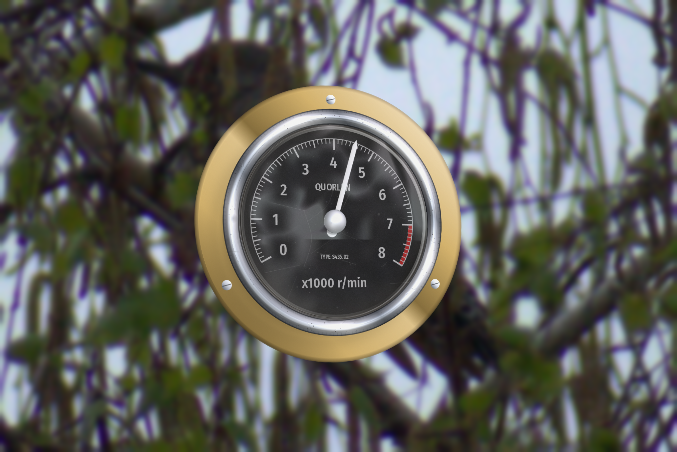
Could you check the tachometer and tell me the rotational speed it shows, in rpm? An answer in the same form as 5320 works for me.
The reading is 4500
